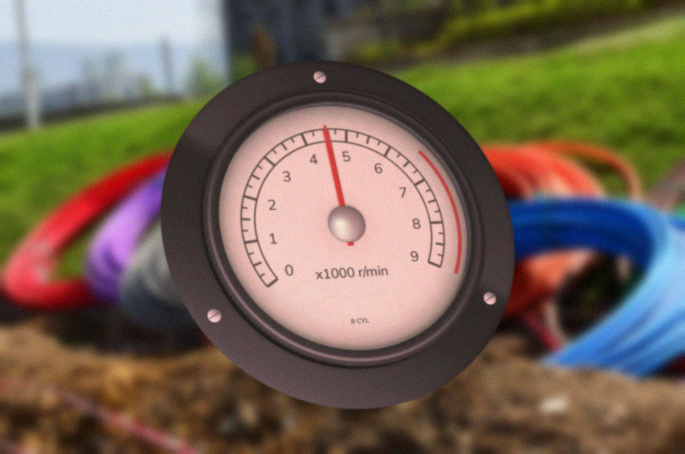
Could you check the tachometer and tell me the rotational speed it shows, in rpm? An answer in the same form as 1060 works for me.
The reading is 4500
